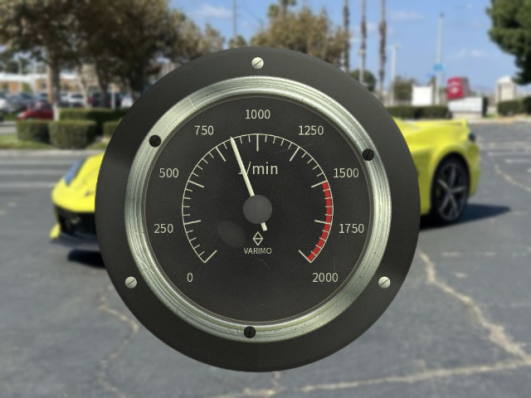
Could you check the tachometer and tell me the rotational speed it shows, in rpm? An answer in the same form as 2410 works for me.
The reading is 850
